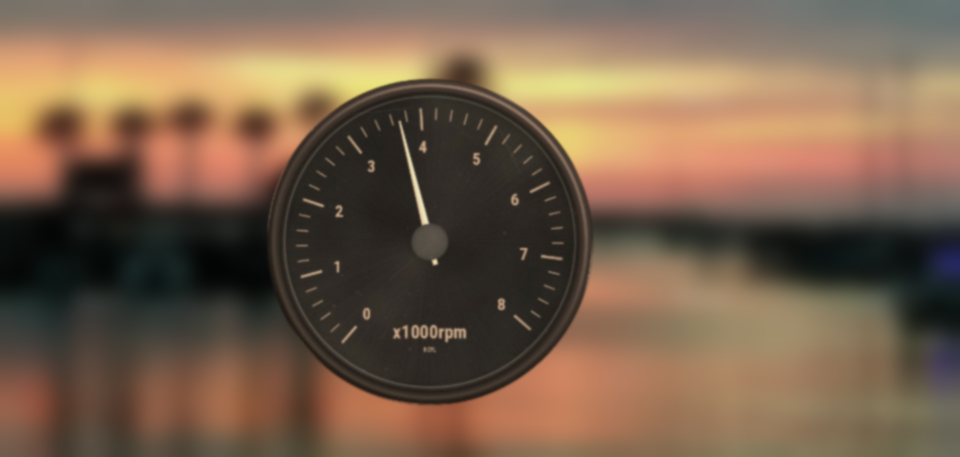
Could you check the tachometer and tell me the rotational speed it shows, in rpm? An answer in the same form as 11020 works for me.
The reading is 3700
